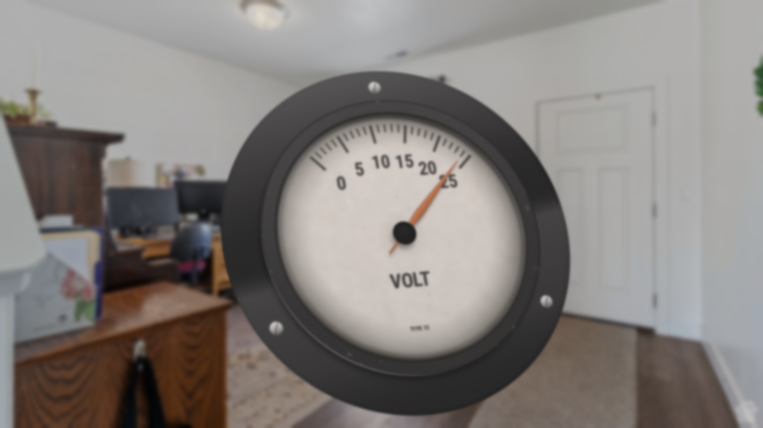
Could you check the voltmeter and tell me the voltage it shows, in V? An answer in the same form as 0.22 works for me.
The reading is 24
